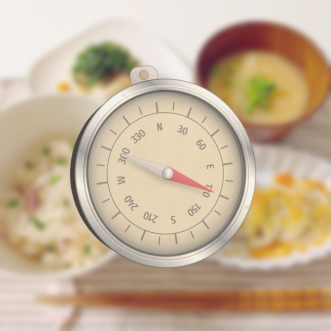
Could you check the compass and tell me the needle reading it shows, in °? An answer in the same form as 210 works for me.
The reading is 120
